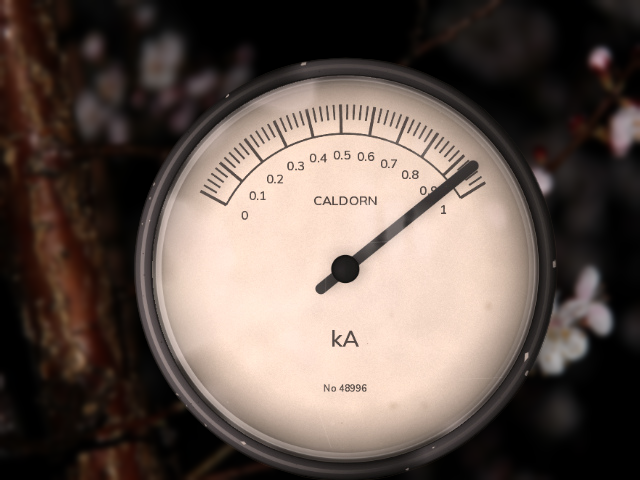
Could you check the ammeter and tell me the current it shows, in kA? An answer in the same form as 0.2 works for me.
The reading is 0.94
